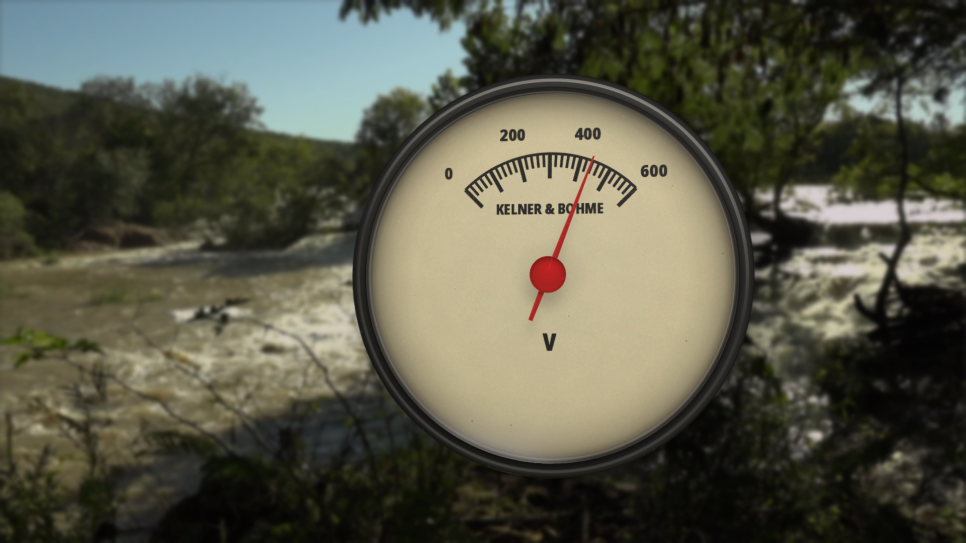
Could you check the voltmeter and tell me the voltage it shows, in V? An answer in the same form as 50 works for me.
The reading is 440
